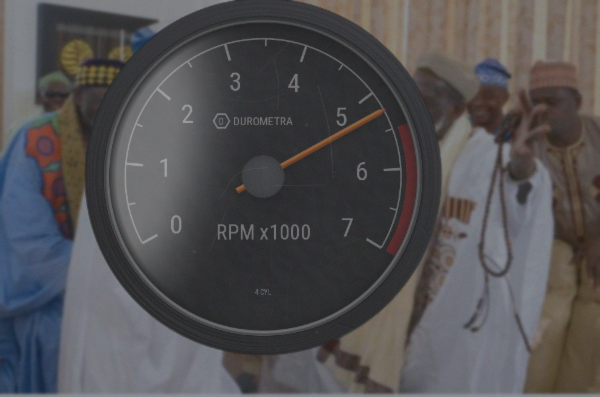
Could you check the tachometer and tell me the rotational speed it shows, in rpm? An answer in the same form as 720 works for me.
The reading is 5250
